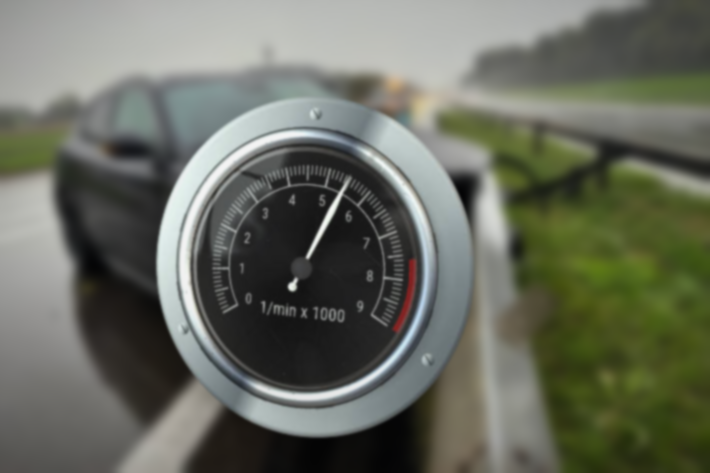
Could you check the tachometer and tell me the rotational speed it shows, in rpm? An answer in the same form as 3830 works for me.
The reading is 5500
